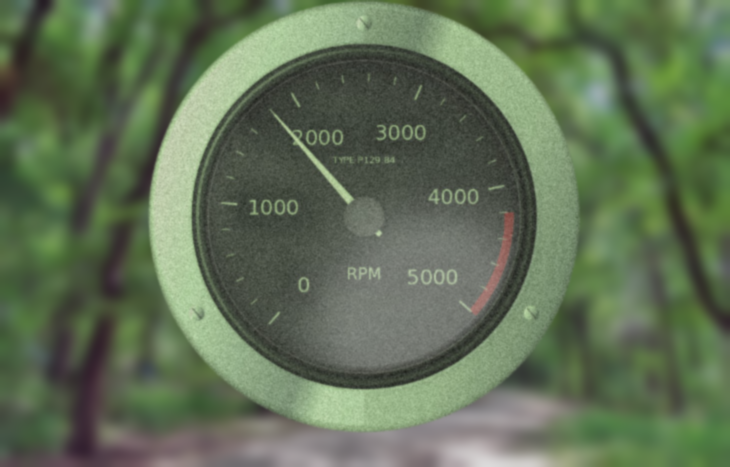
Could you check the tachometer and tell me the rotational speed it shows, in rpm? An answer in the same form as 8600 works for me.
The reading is 1800
